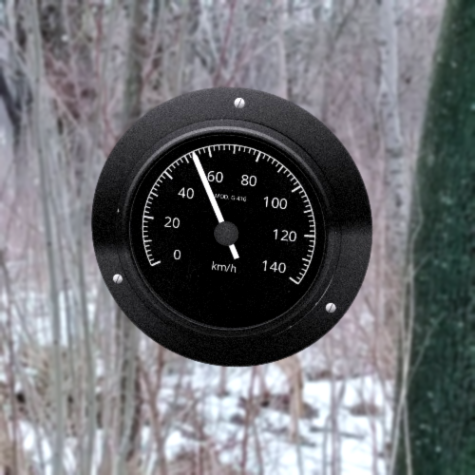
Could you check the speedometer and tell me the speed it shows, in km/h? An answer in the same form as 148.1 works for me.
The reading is 54
